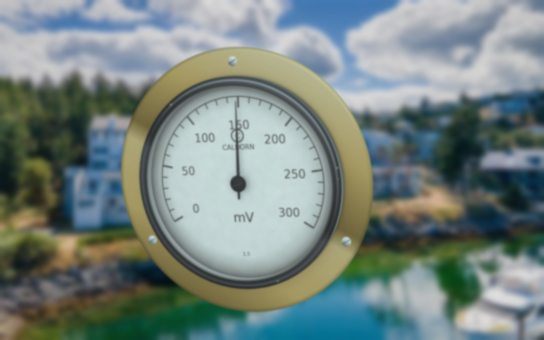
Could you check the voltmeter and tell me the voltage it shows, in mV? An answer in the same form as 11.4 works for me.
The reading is 150
